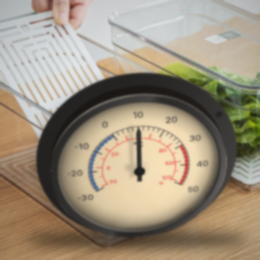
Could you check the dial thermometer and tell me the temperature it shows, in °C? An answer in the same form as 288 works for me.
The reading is 10
